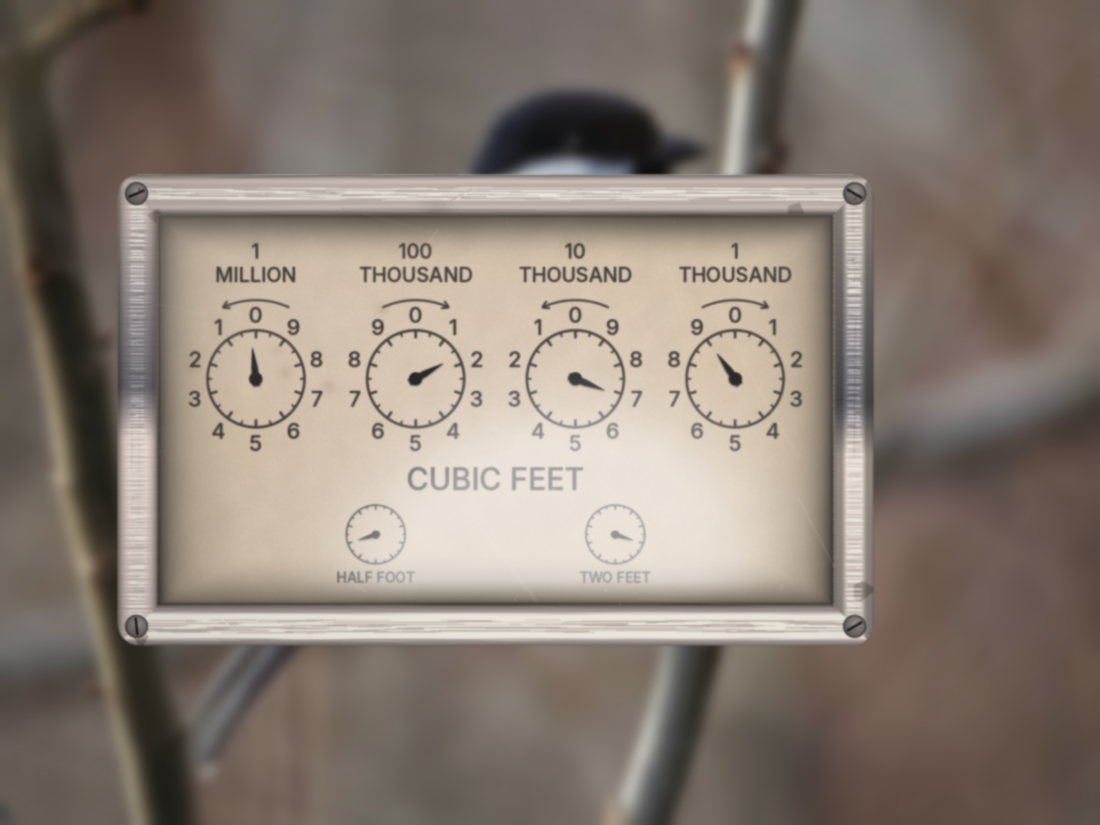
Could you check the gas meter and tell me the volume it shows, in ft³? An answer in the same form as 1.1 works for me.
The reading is 16900
